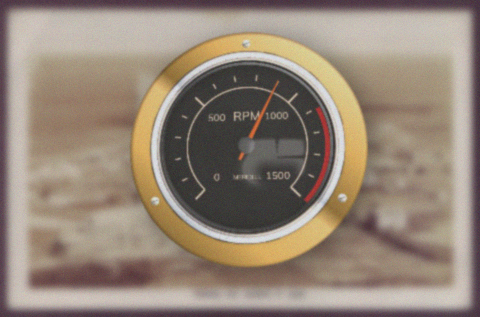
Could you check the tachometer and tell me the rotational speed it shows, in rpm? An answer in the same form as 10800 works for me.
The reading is 900
